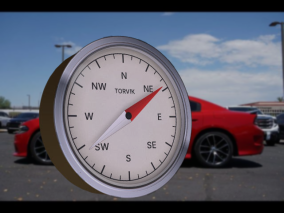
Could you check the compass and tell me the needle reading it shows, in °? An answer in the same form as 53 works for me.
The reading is 55
